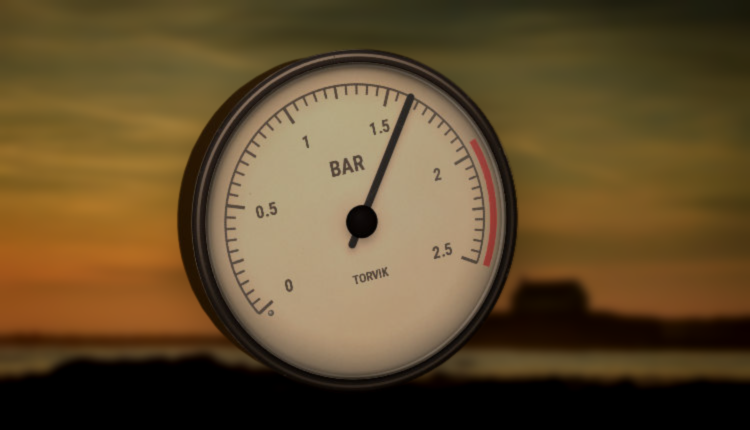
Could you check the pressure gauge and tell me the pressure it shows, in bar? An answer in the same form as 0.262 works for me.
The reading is 1.6
